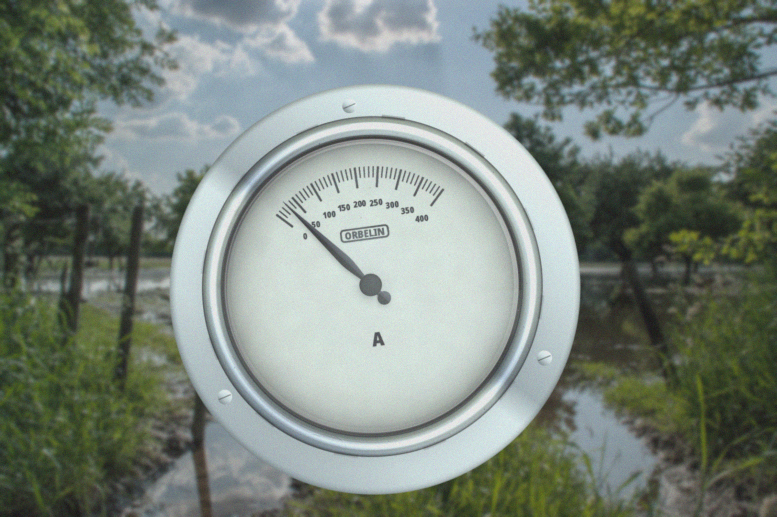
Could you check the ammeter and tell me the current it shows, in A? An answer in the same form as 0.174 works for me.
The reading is 30
